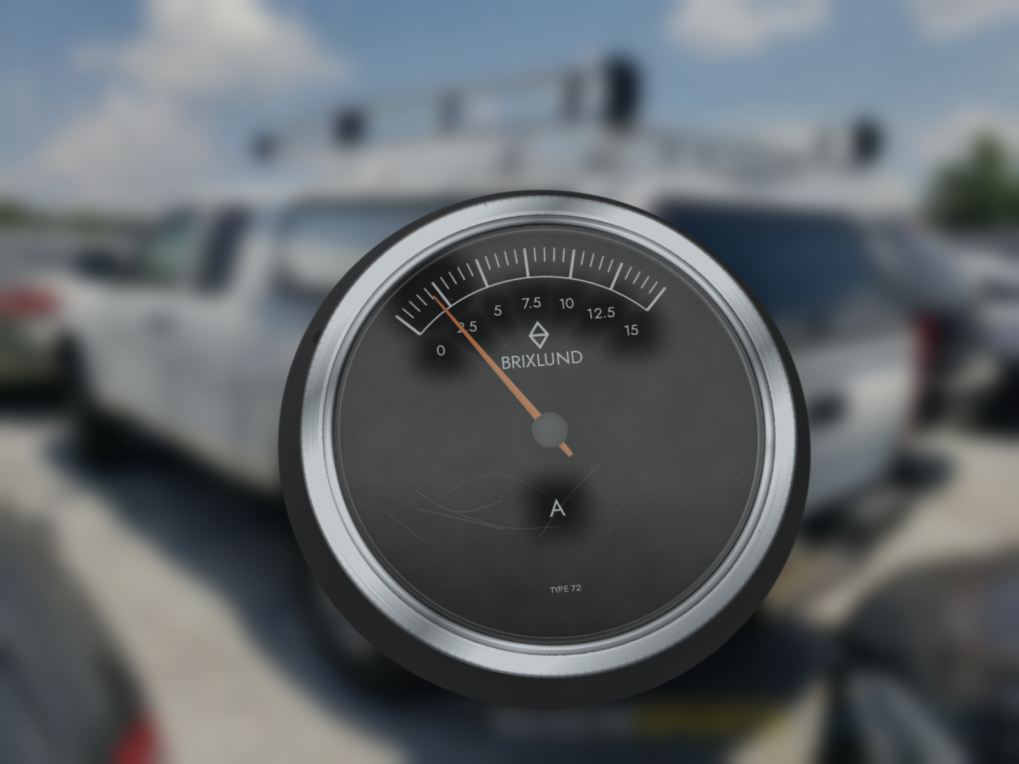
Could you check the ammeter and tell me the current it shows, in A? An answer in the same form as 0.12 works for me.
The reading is 2
